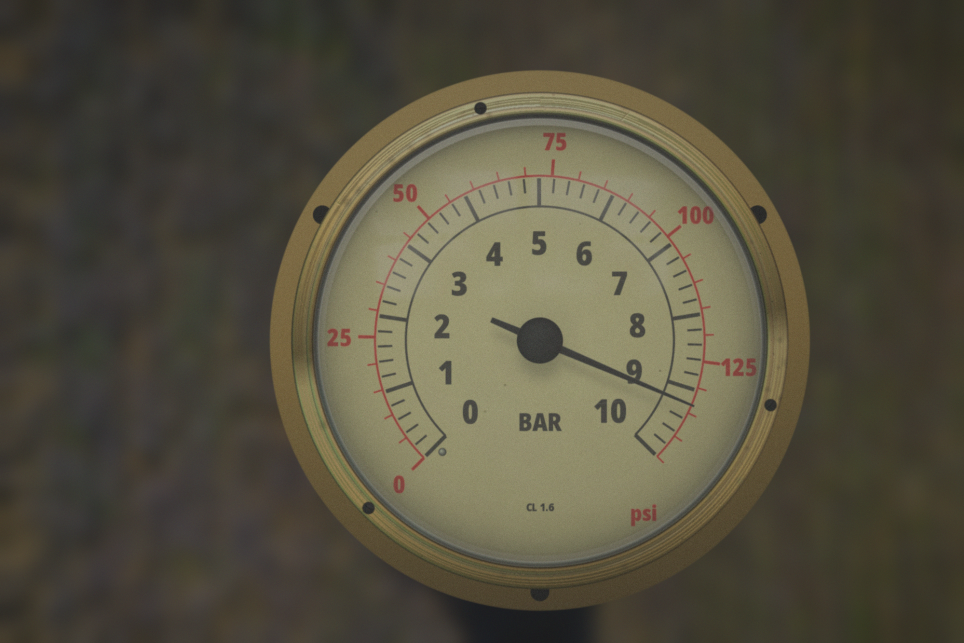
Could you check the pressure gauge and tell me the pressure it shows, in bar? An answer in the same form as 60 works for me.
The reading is 9.2
